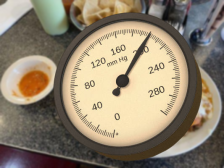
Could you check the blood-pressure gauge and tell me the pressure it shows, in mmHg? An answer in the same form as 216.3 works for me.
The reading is 200
